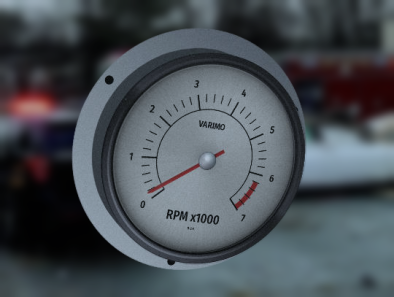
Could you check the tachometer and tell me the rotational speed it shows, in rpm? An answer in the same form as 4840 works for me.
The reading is 200
